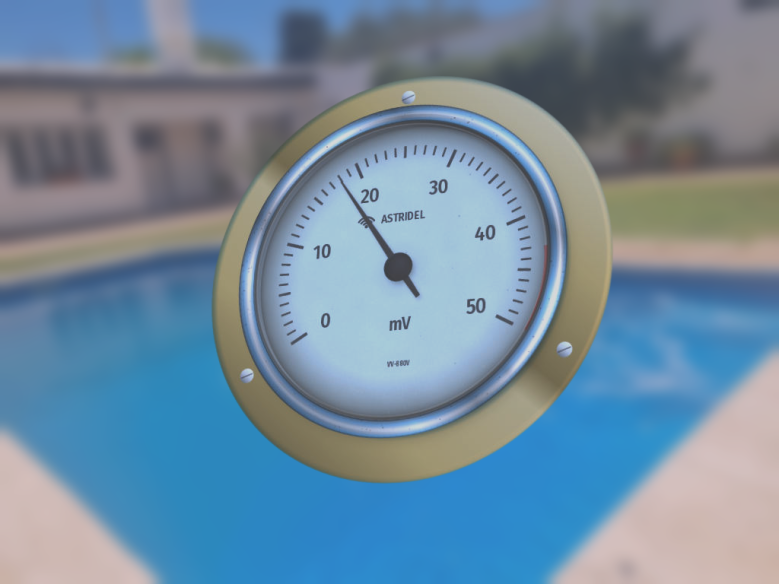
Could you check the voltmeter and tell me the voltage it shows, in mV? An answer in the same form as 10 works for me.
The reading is 18
